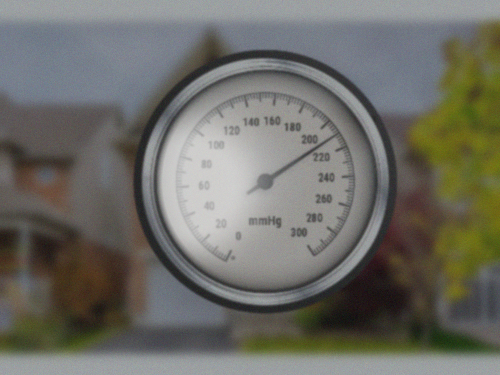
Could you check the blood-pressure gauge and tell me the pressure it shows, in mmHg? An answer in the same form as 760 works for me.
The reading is 210
